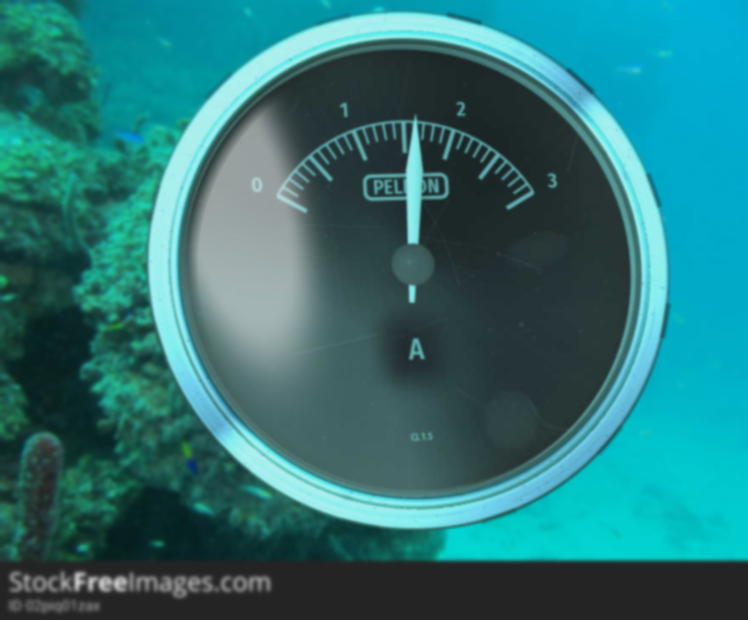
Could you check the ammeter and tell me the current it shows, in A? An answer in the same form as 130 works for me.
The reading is 1.6
